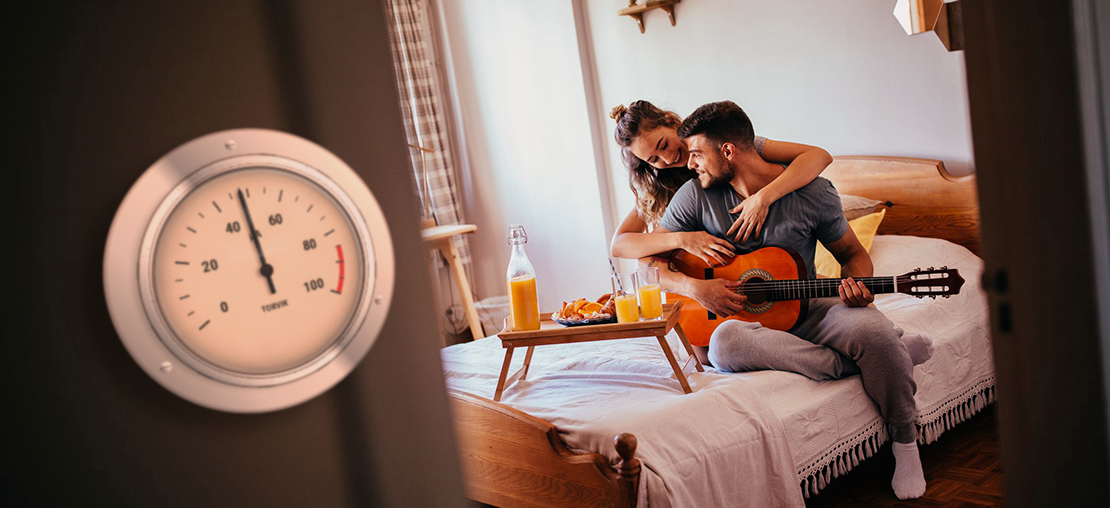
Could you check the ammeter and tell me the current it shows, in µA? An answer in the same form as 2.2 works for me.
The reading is 47.5
